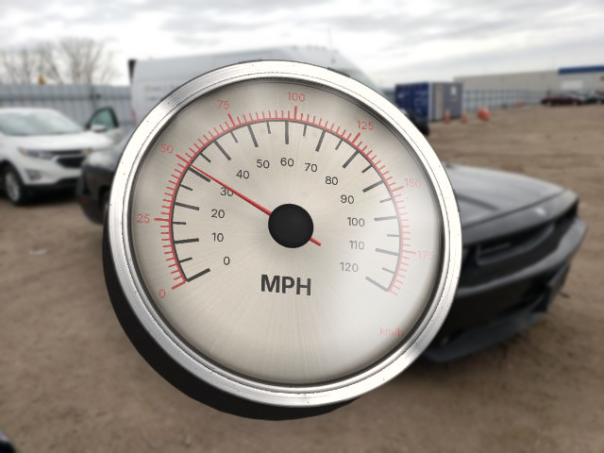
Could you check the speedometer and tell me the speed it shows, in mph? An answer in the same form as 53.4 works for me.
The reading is 30
